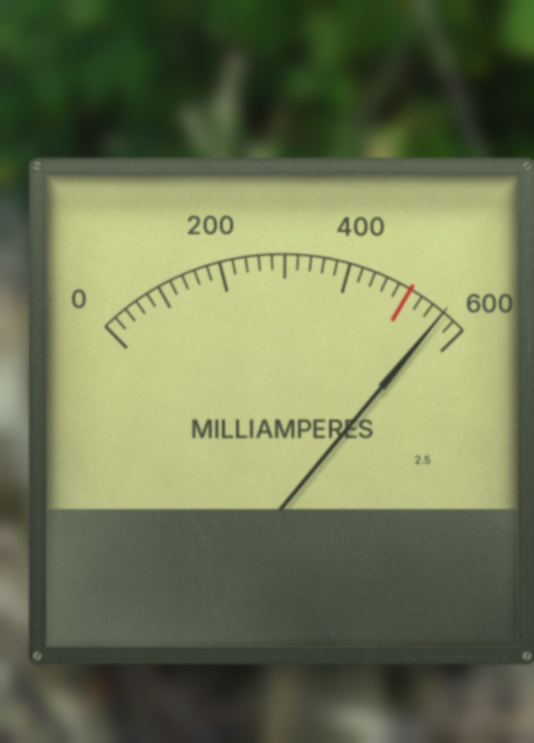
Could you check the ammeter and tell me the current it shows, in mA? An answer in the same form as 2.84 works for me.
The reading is 560
